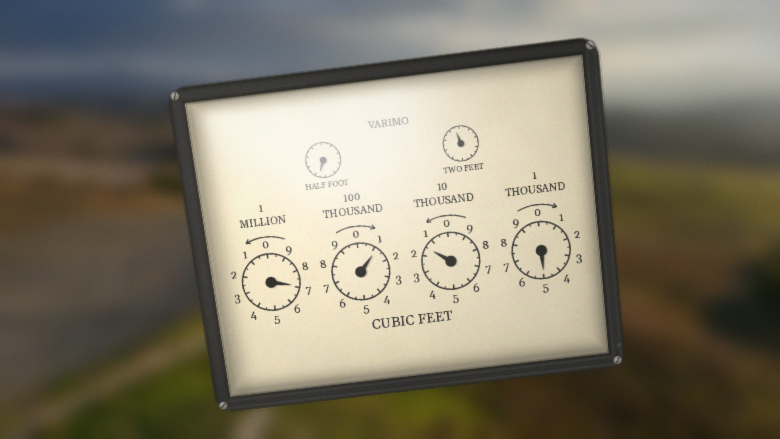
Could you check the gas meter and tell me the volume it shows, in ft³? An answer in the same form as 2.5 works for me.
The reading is 711500
